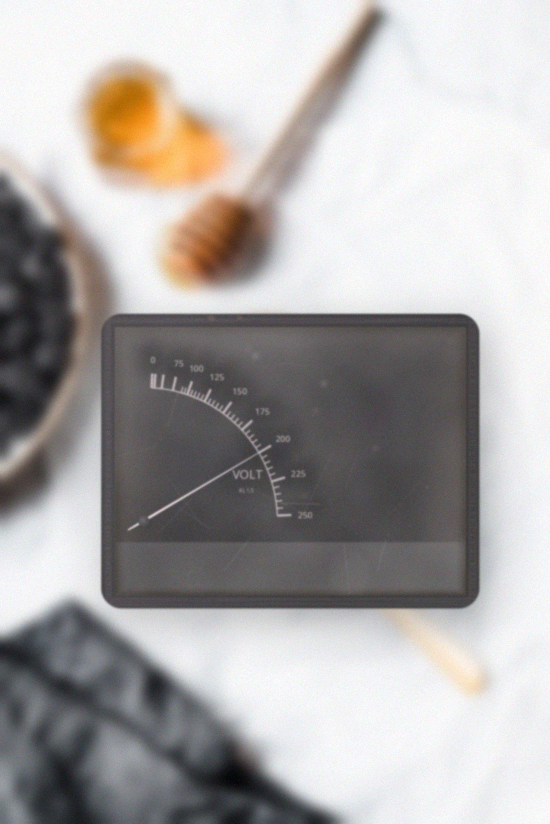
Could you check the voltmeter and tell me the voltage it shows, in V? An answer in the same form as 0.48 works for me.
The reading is 200
